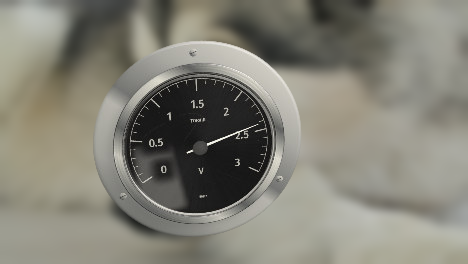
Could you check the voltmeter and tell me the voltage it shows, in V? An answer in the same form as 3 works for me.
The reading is 2.4
